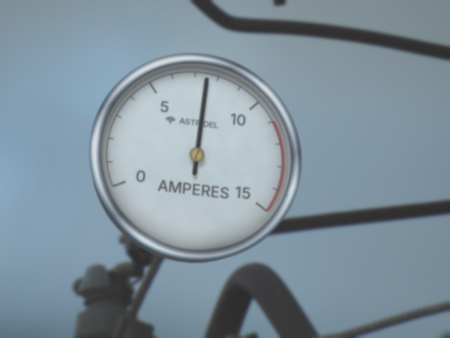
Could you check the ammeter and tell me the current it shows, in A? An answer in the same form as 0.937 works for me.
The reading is 7.5
